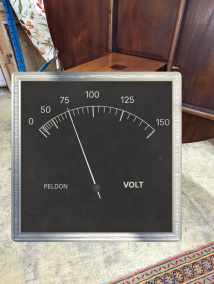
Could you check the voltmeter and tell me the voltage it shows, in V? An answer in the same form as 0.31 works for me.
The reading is 75
